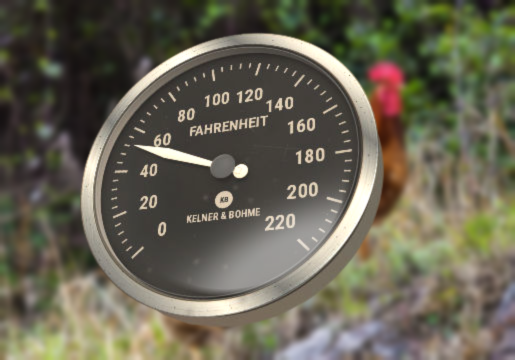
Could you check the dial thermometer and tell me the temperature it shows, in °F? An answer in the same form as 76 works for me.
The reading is 52
